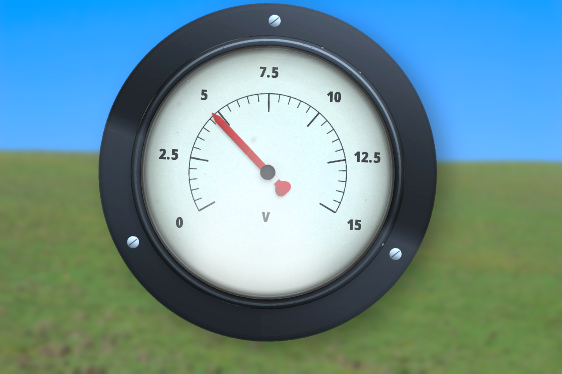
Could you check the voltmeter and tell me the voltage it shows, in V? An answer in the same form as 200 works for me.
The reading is 4.75
